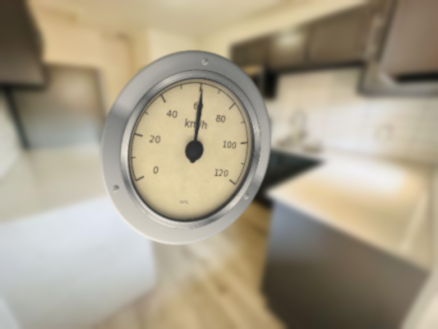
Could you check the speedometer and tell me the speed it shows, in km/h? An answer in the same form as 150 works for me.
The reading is 60
